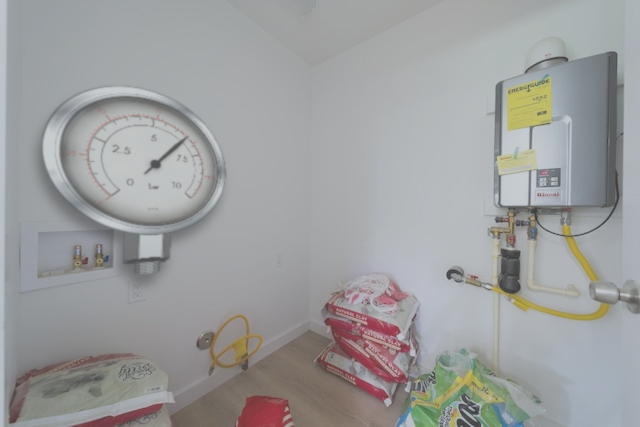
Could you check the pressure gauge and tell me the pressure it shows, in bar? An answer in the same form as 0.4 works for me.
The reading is 6.5
